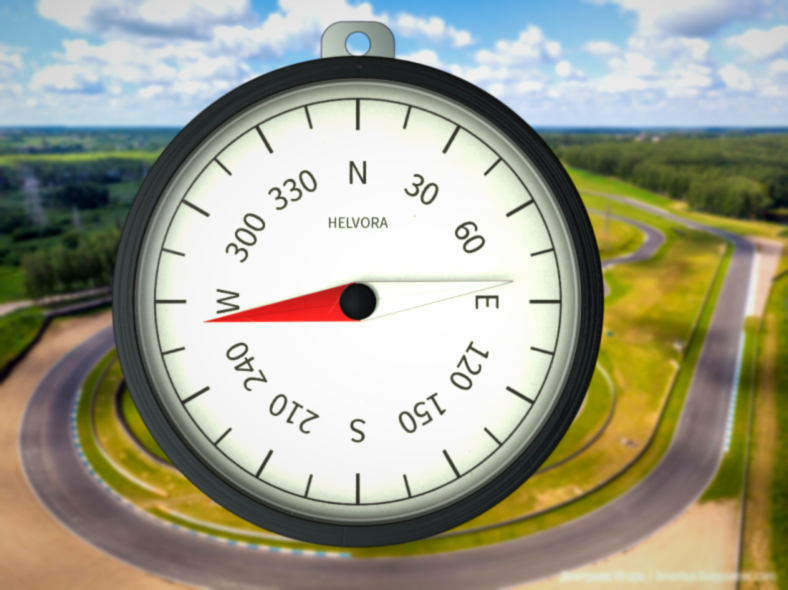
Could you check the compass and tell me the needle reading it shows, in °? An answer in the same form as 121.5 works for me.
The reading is 262.5
